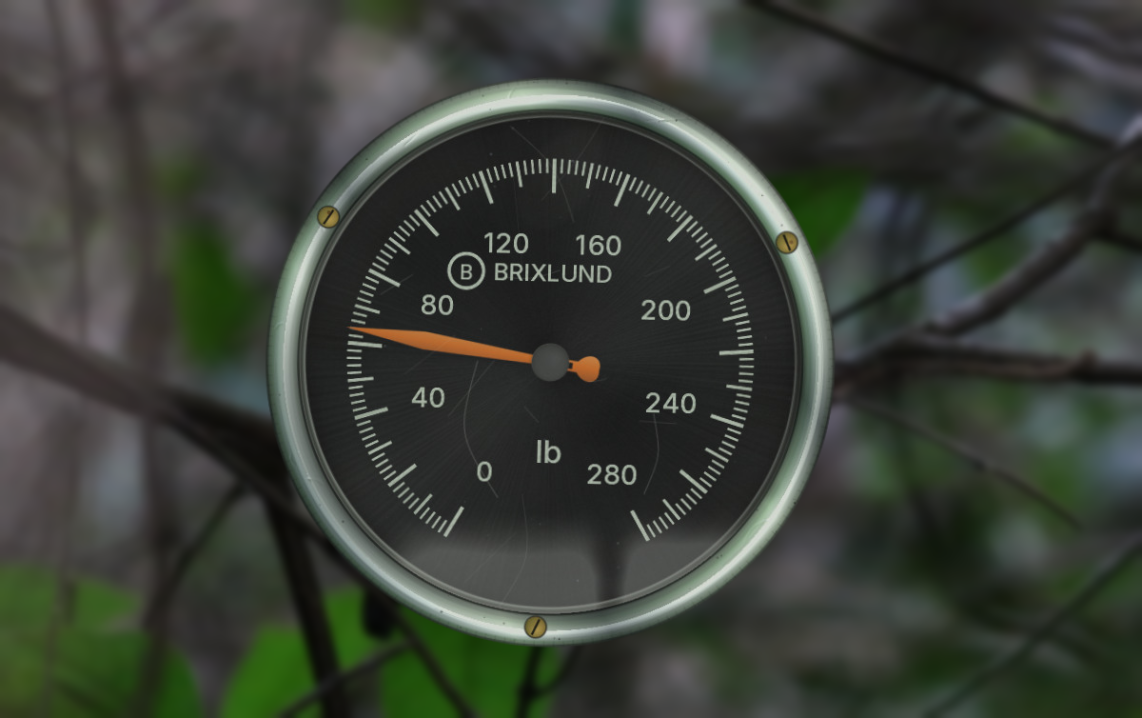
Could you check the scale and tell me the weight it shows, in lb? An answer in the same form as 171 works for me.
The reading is 64
